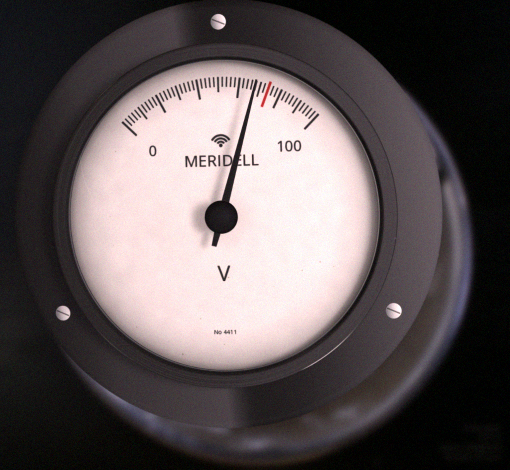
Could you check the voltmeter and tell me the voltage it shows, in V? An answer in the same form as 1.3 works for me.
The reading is 68
